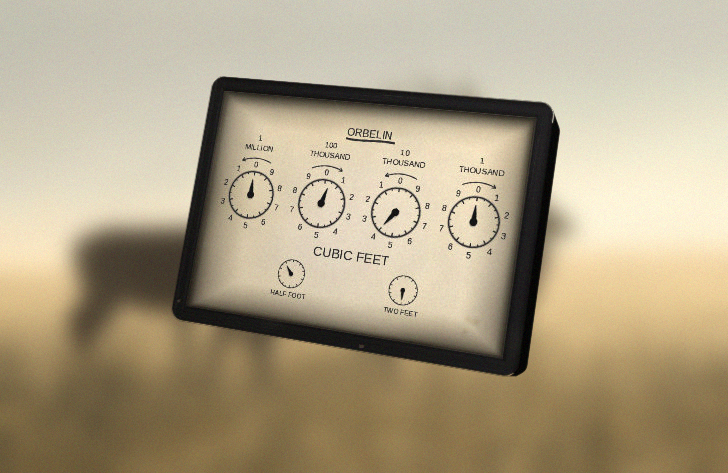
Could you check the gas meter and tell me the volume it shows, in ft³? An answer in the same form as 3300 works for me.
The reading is 4000
